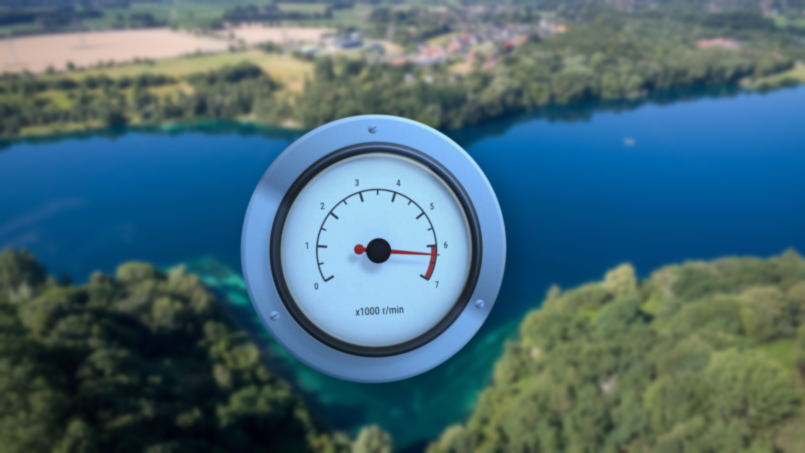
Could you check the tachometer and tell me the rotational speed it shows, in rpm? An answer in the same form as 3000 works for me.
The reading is 6250
